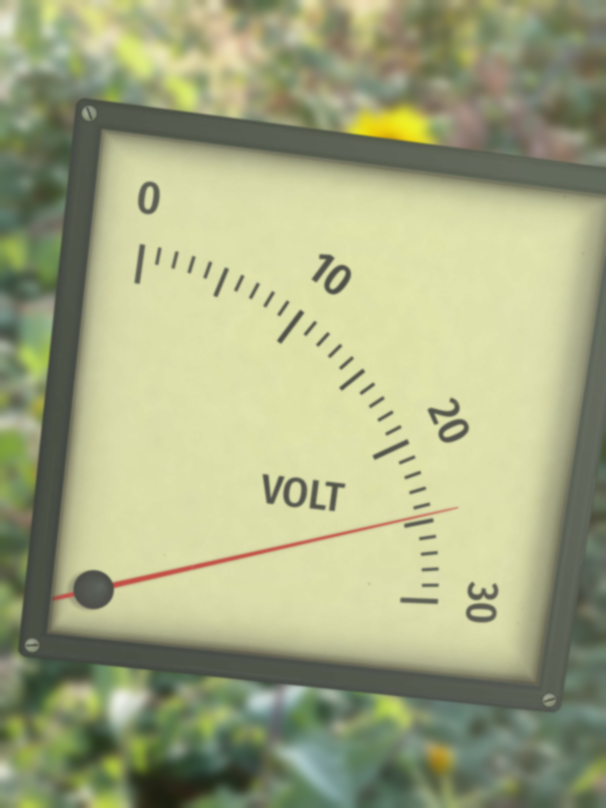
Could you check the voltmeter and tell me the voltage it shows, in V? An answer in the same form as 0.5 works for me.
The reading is 24.5
